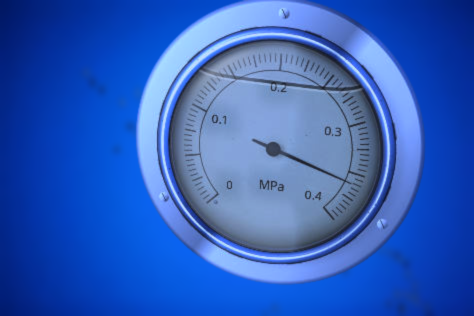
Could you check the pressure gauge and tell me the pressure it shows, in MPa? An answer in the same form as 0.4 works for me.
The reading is 0.36
